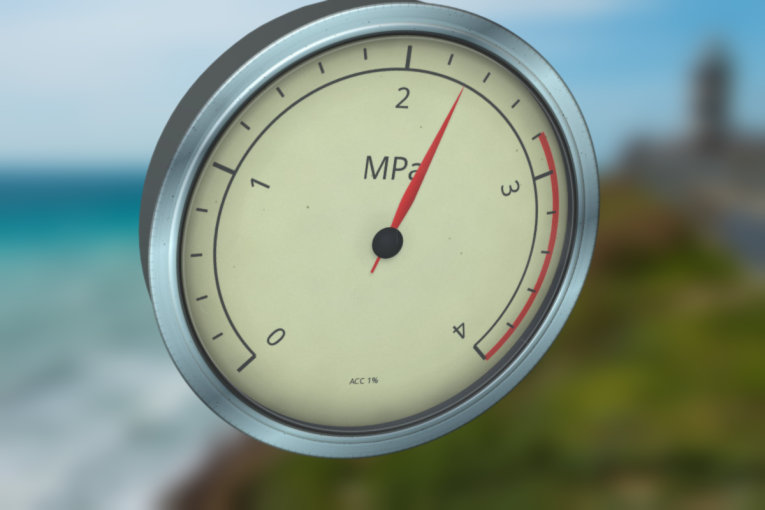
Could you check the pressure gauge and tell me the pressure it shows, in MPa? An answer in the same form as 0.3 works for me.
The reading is 2.3
